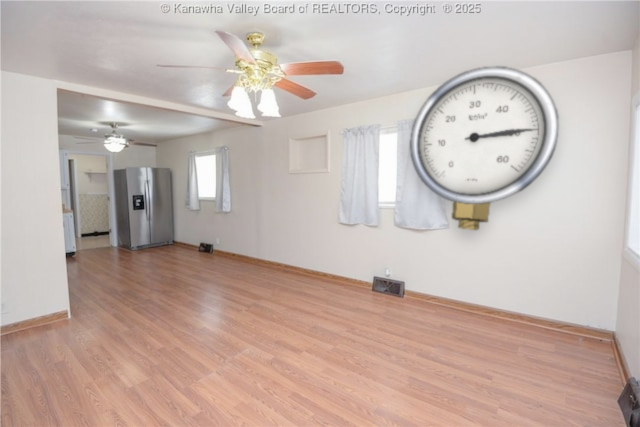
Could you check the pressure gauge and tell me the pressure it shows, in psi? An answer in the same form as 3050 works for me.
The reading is 50
